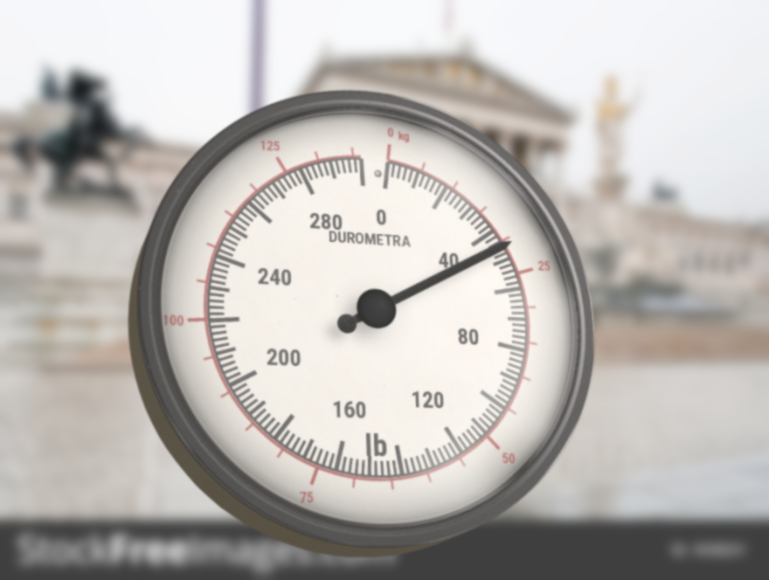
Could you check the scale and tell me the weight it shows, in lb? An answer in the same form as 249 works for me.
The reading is 46
